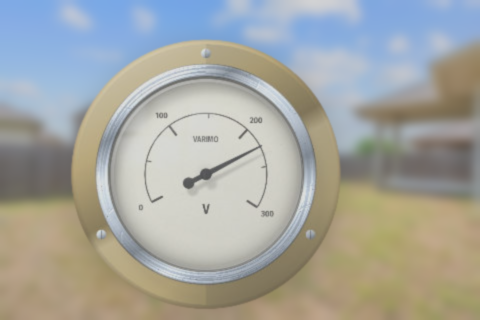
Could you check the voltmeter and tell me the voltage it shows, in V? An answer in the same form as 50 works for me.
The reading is 225
